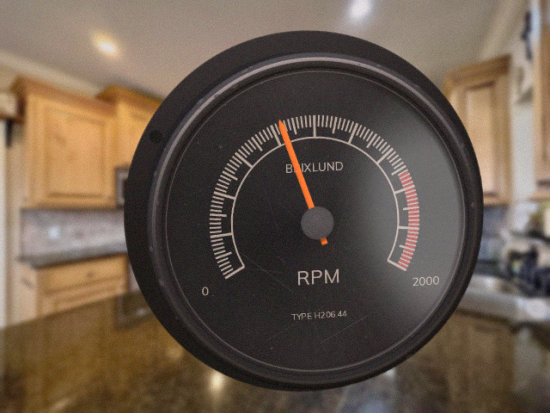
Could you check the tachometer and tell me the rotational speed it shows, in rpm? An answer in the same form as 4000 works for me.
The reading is 840
